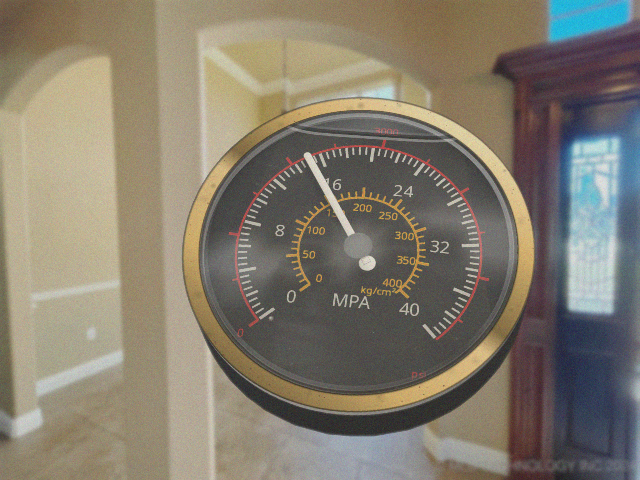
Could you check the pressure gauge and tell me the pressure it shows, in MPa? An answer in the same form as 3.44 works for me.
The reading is 15
